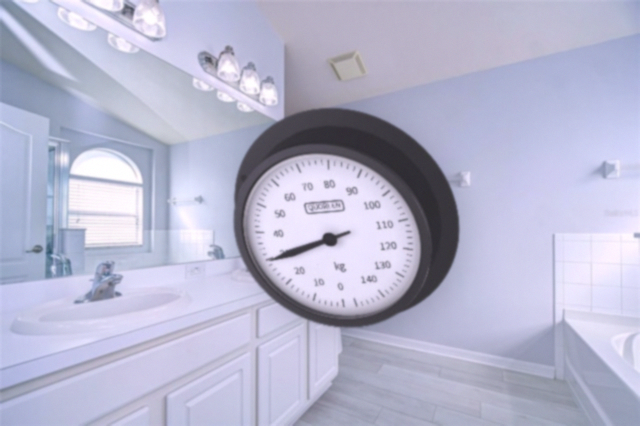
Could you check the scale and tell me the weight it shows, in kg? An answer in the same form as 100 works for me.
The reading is 30
